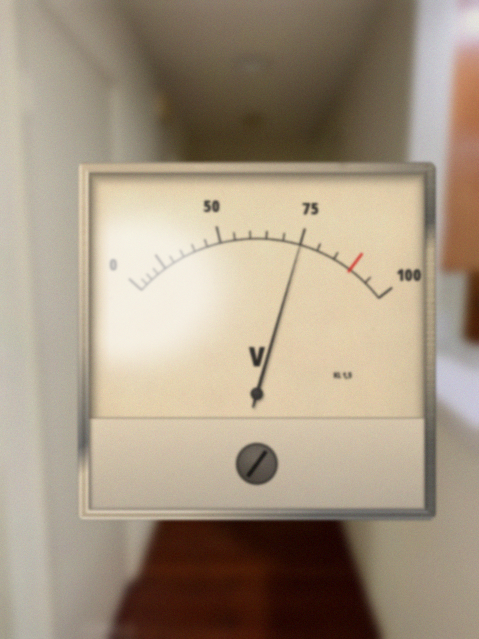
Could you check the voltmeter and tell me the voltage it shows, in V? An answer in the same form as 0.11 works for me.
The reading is 75
